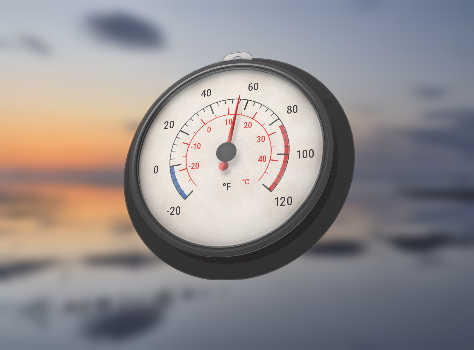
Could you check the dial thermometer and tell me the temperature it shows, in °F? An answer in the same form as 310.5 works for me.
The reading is 56
